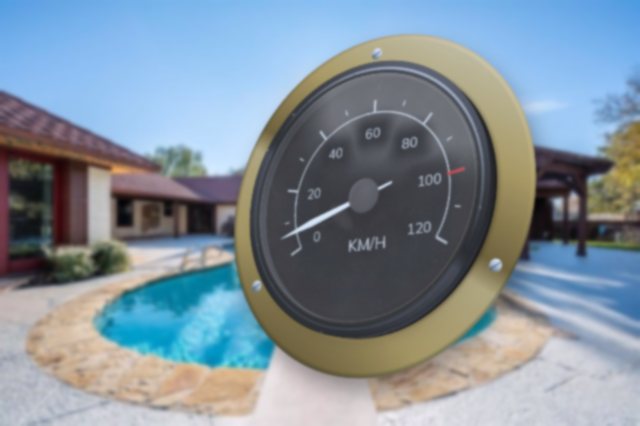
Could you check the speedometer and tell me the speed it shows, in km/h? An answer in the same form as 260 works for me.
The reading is 5
